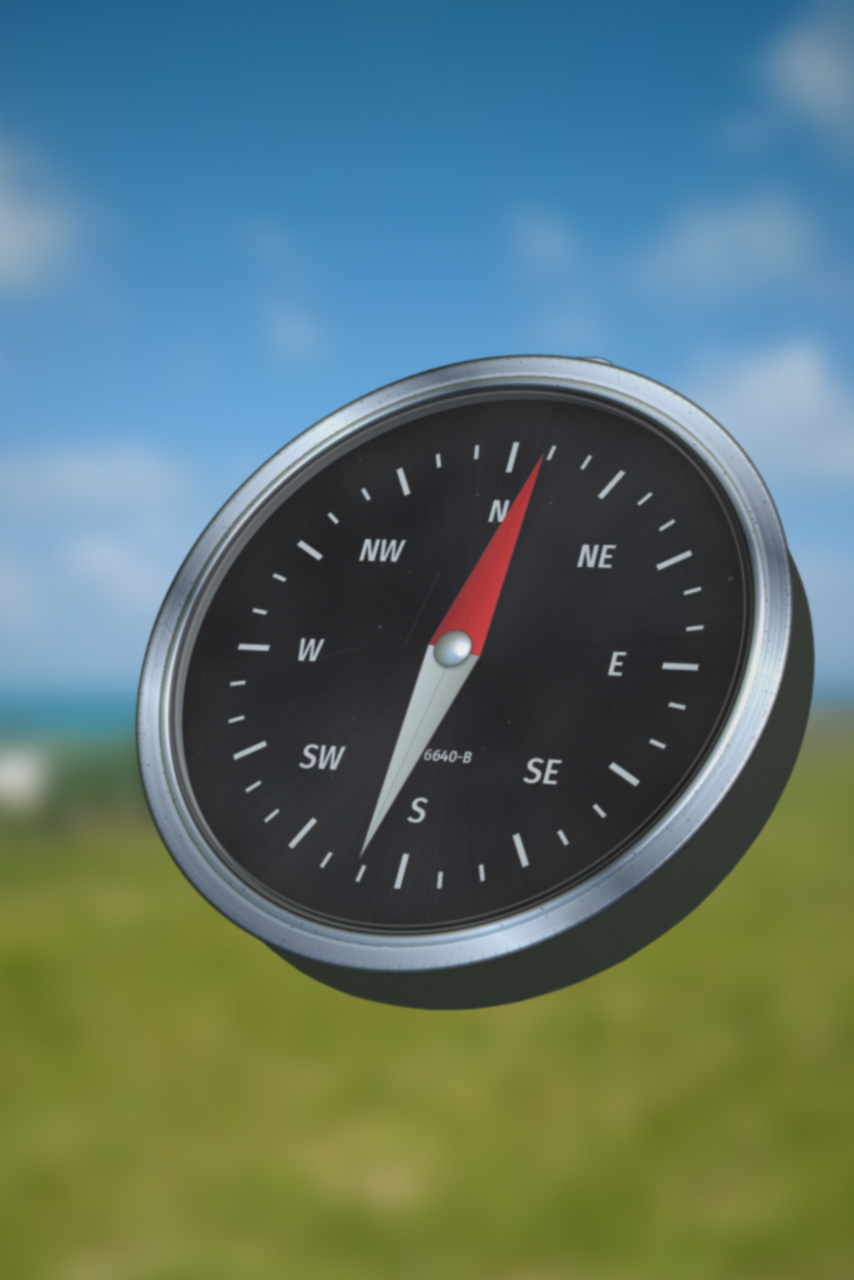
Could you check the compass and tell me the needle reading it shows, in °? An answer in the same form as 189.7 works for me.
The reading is 10
